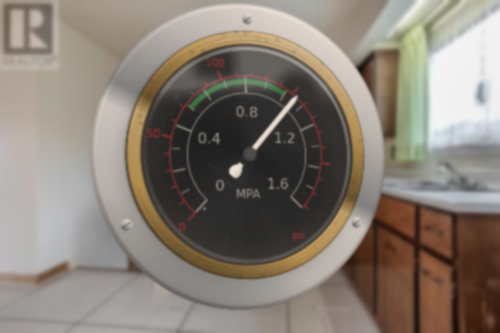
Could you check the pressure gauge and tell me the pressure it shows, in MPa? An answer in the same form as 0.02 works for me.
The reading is 1.05
